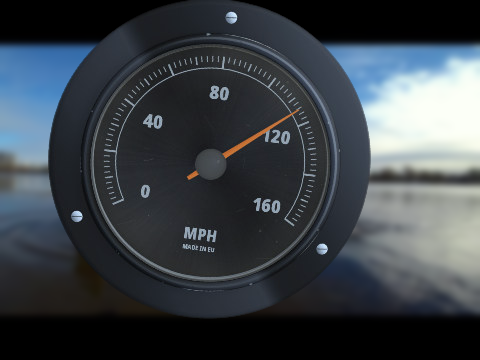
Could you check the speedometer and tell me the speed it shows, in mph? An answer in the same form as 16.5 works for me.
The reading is 114
